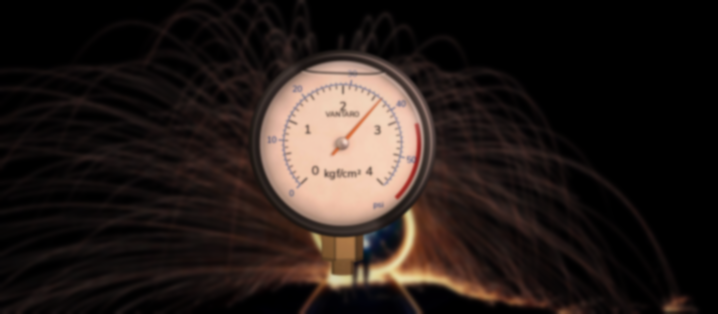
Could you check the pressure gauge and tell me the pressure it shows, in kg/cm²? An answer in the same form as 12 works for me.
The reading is 2.6
